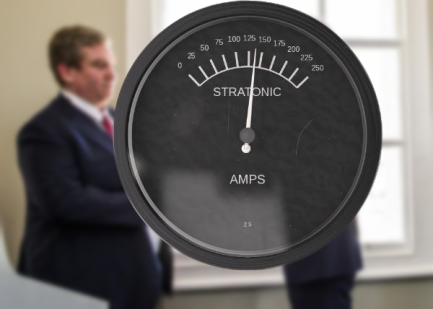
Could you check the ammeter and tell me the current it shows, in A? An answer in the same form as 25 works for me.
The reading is 137.5
